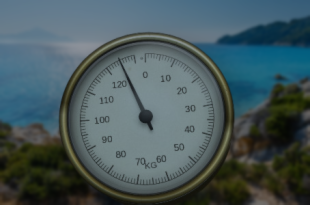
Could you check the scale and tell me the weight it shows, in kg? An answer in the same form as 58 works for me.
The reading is 125
